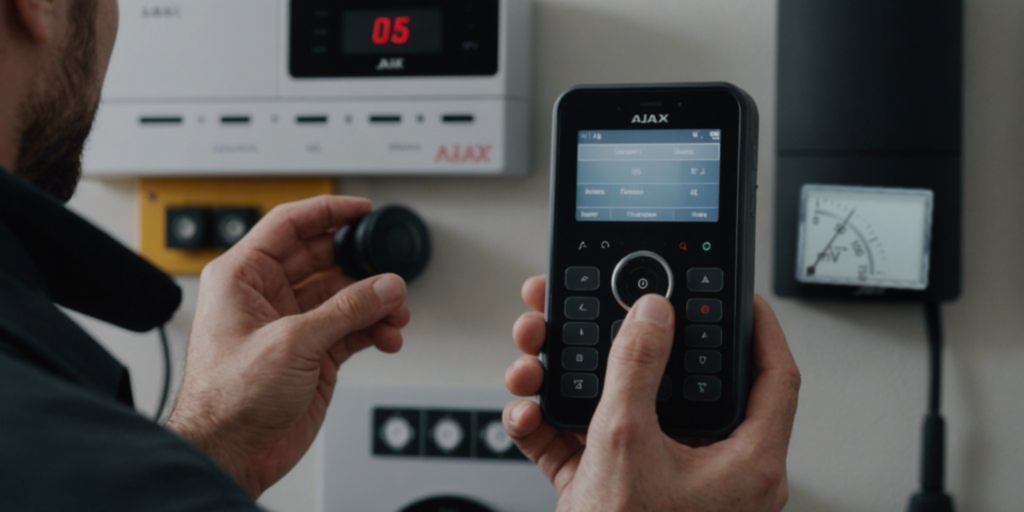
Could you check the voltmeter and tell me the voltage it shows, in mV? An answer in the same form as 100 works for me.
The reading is 50
